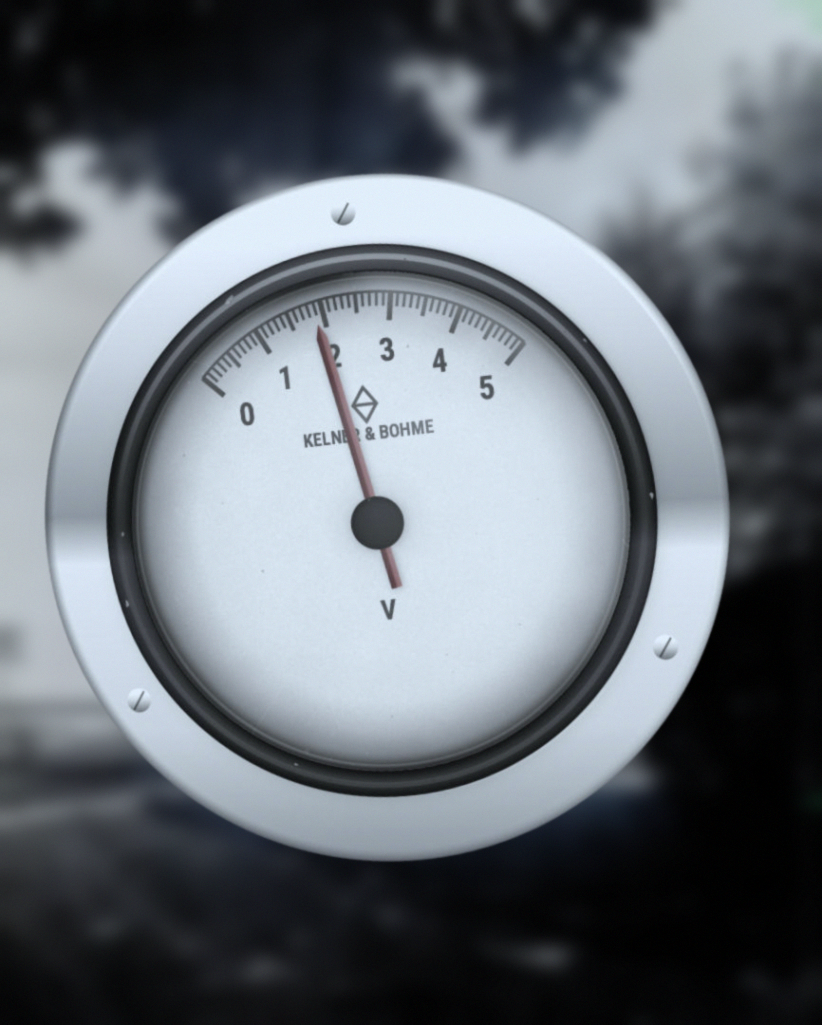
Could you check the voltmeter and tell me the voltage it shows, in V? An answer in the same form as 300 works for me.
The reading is 1.9
